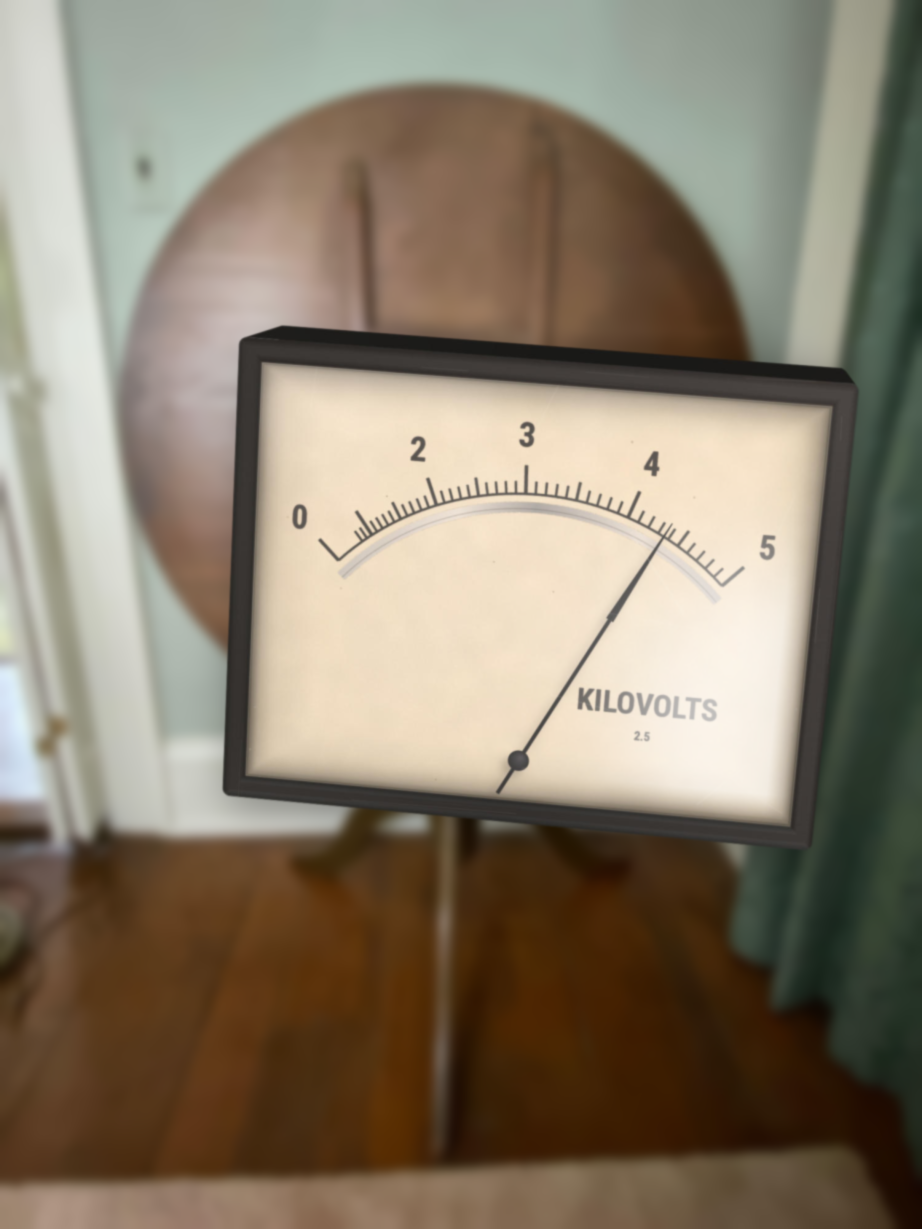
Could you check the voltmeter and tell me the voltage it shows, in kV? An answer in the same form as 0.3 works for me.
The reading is 4.35
